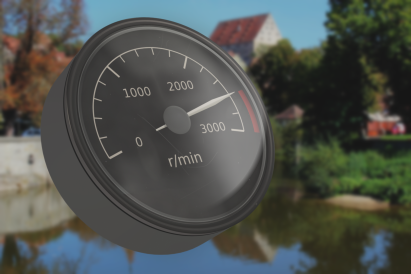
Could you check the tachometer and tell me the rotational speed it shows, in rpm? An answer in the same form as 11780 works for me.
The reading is 2600
